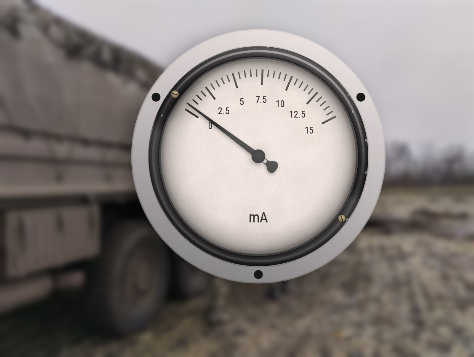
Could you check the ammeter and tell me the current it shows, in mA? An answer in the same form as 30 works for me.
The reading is 0.5
